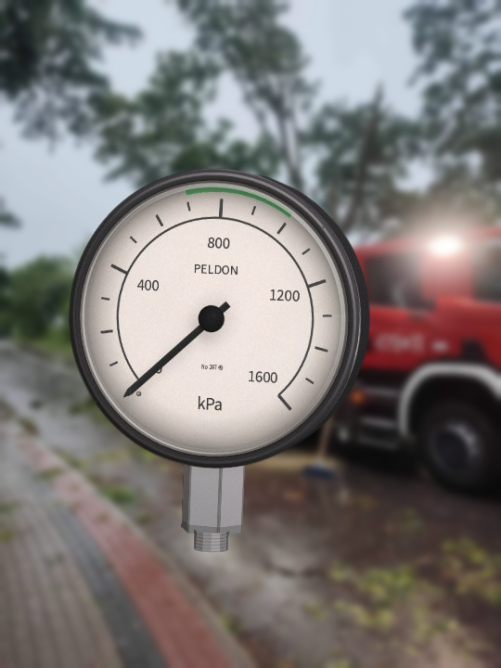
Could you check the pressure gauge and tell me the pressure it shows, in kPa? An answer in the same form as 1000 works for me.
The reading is 0
